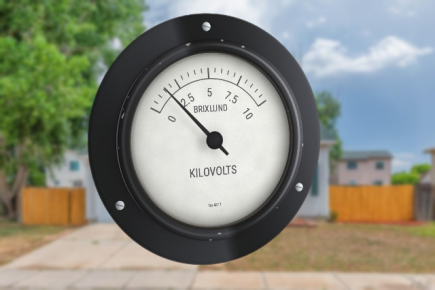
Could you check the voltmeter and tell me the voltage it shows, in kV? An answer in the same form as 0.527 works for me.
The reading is 1.5
